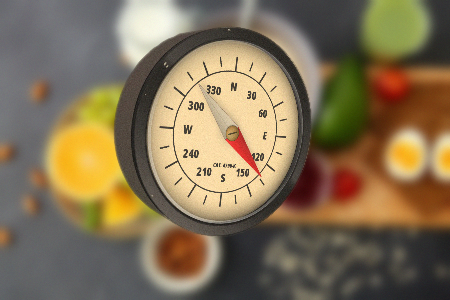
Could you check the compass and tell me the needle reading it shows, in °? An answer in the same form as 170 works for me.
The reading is 135
